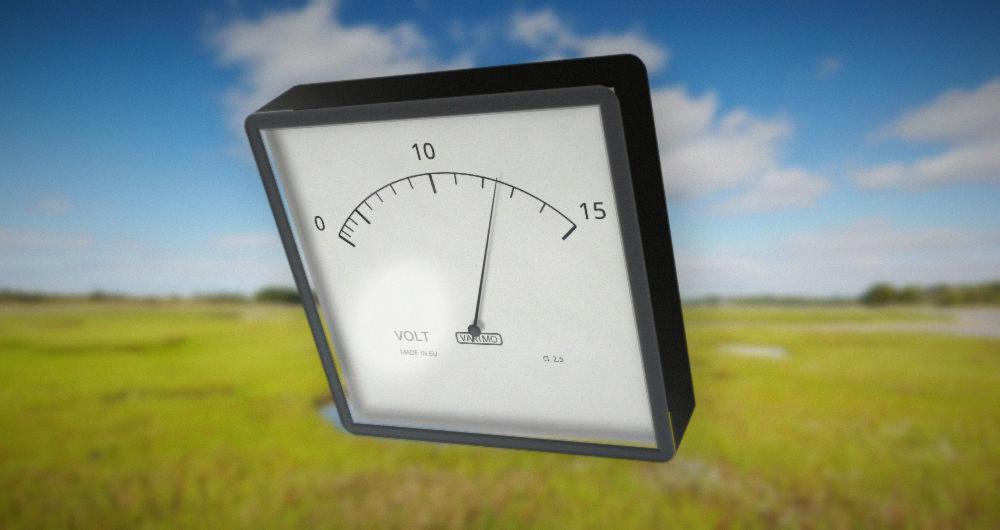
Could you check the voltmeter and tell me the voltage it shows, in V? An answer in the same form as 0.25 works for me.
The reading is 12.5
